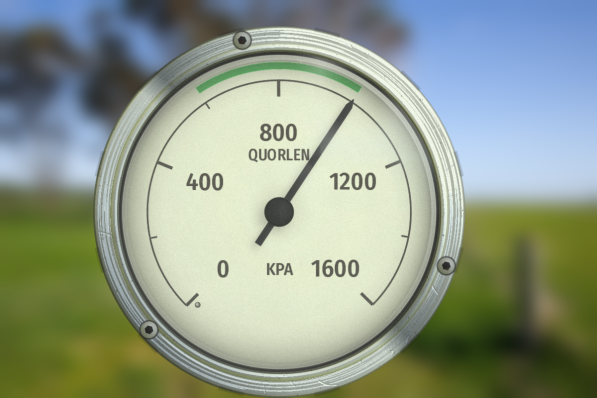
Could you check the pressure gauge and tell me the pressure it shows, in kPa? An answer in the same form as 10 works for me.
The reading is 1000
